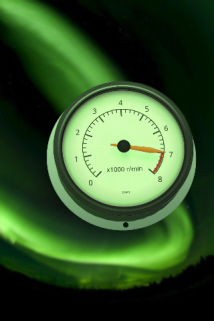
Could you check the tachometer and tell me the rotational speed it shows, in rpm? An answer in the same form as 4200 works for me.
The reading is 7000
